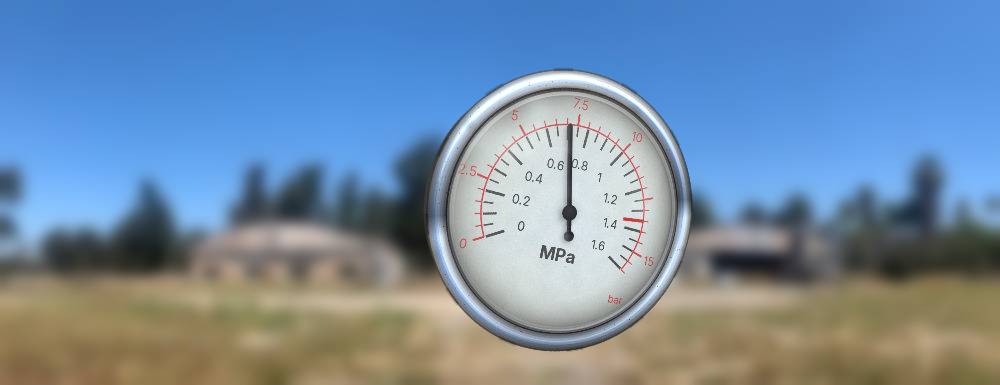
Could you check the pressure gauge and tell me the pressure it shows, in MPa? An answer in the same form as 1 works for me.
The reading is 0.7
